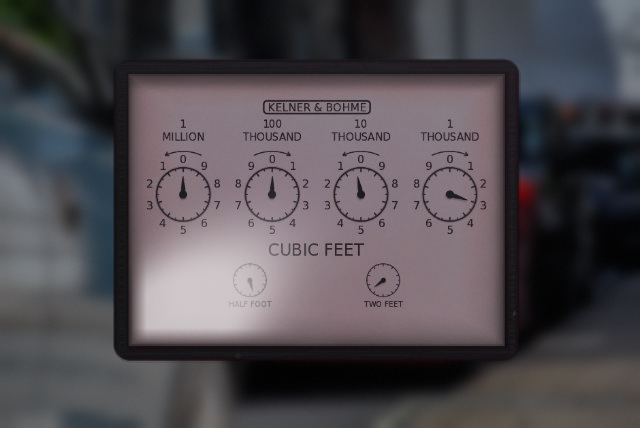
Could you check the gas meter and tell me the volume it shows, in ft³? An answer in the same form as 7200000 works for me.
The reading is 300
